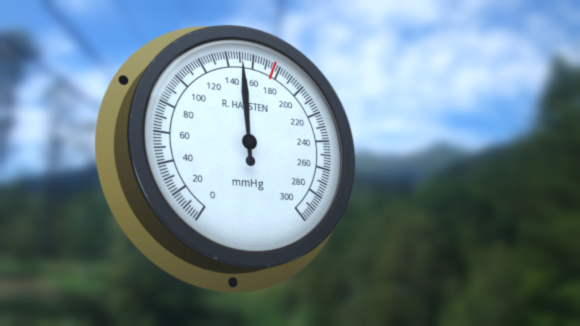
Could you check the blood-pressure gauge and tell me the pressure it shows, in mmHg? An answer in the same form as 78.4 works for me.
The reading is 150
